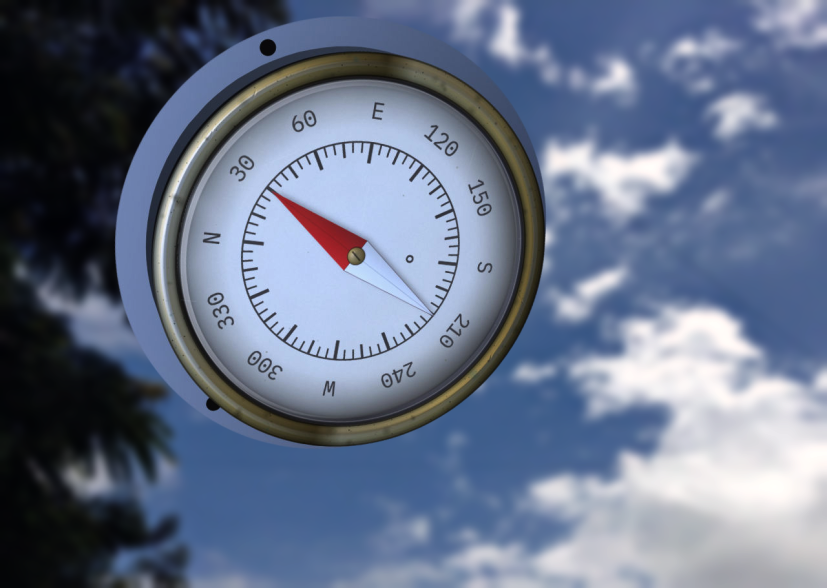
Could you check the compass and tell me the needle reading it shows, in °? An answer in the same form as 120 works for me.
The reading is 30
